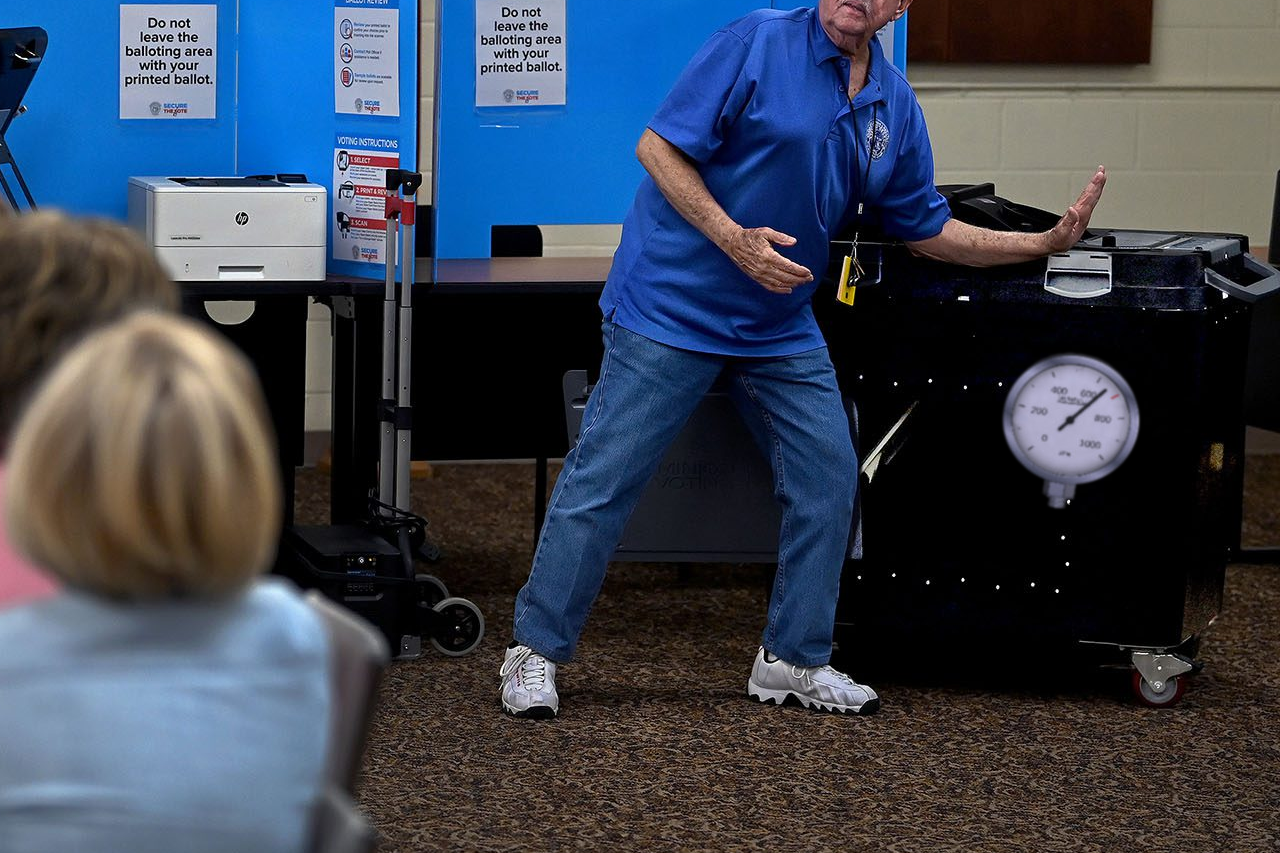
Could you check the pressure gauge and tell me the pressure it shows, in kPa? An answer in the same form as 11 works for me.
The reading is 650
